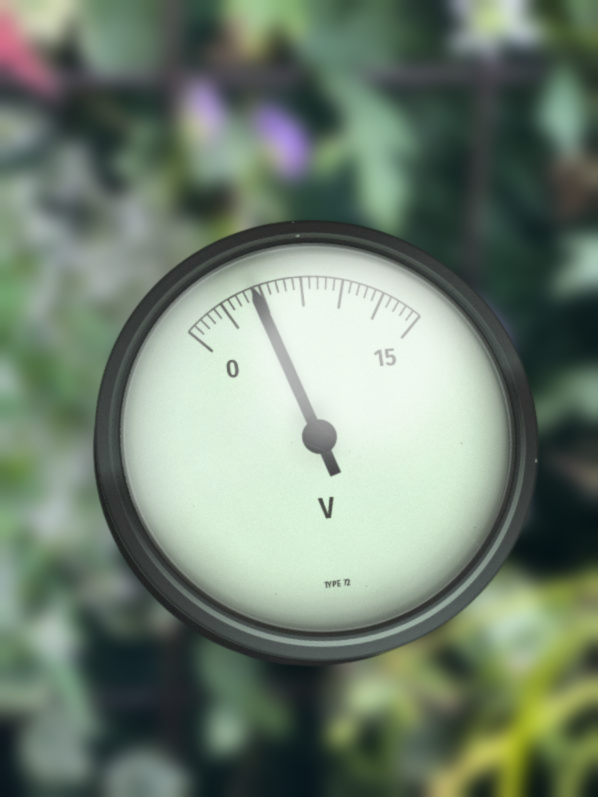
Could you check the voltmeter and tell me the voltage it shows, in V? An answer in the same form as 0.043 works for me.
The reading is 4.5
